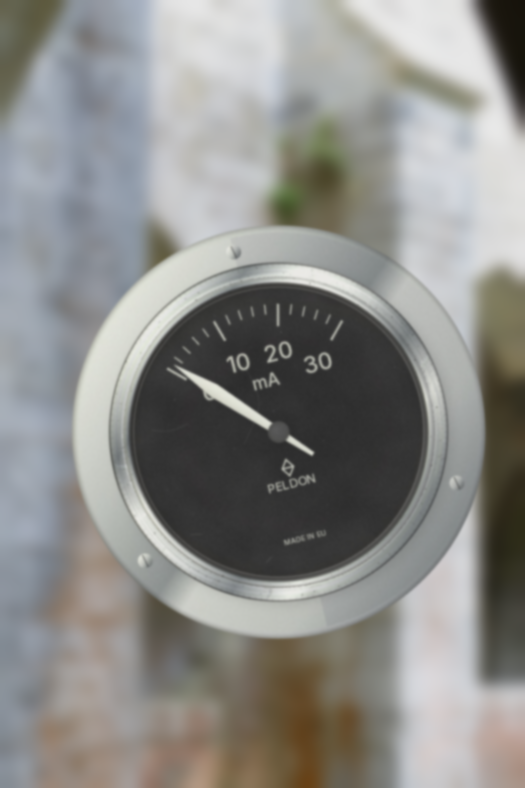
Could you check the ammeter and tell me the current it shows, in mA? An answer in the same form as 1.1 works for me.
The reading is 1
